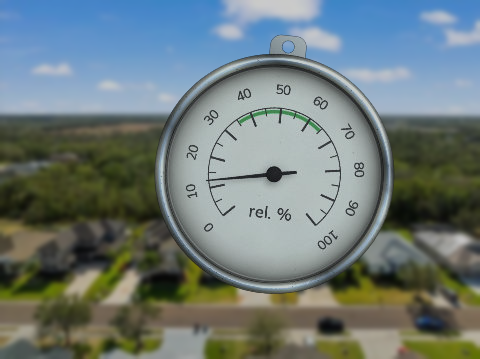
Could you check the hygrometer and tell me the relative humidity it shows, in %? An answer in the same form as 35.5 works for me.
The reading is 12.5
